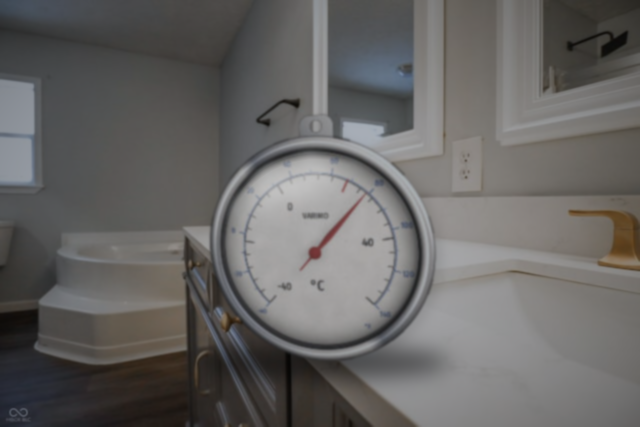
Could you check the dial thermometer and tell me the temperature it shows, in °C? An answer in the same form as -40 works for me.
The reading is 26
